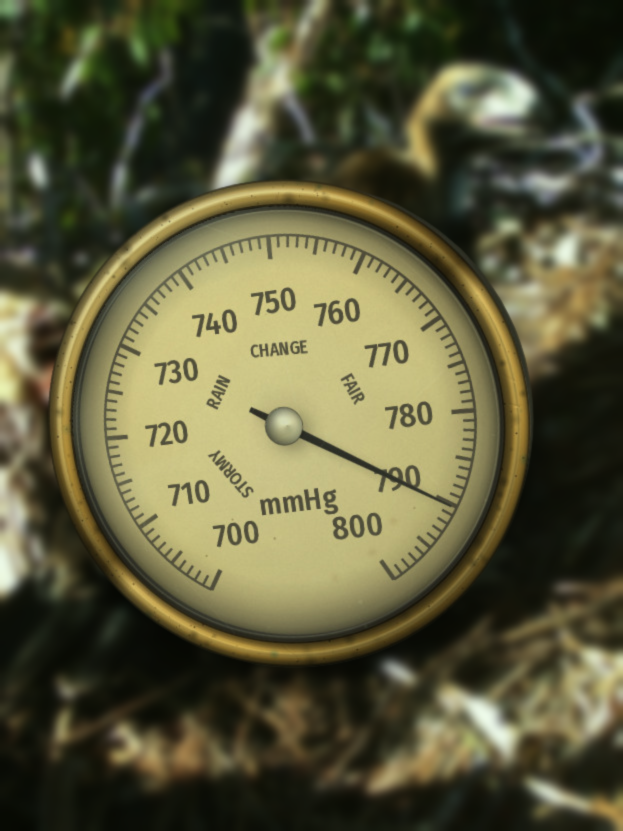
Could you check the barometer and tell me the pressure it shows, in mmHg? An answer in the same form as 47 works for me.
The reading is 790
